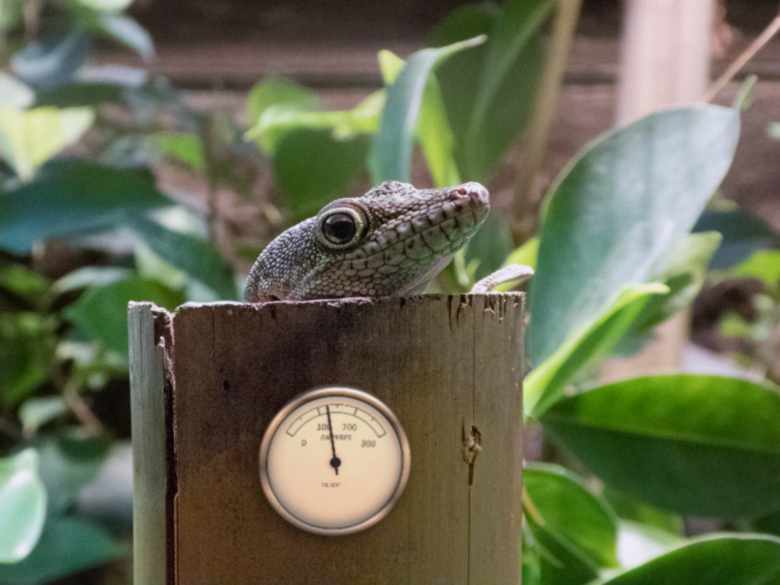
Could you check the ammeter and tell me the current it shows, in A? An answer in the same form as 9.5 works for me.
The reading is 125
